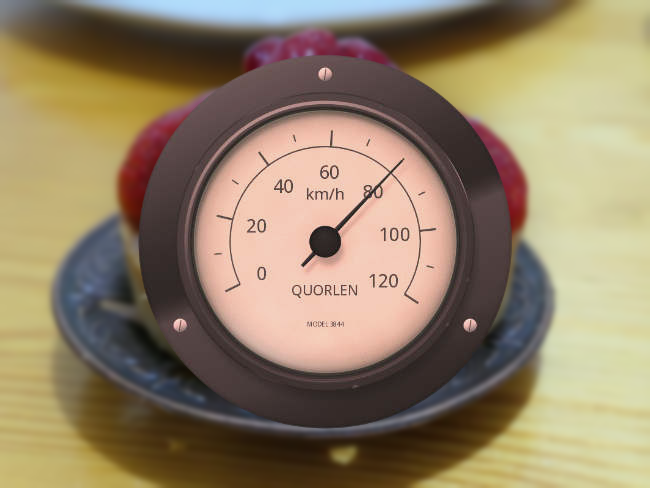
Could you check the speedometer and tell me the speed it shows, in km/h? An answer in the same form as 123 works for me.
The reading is 80
